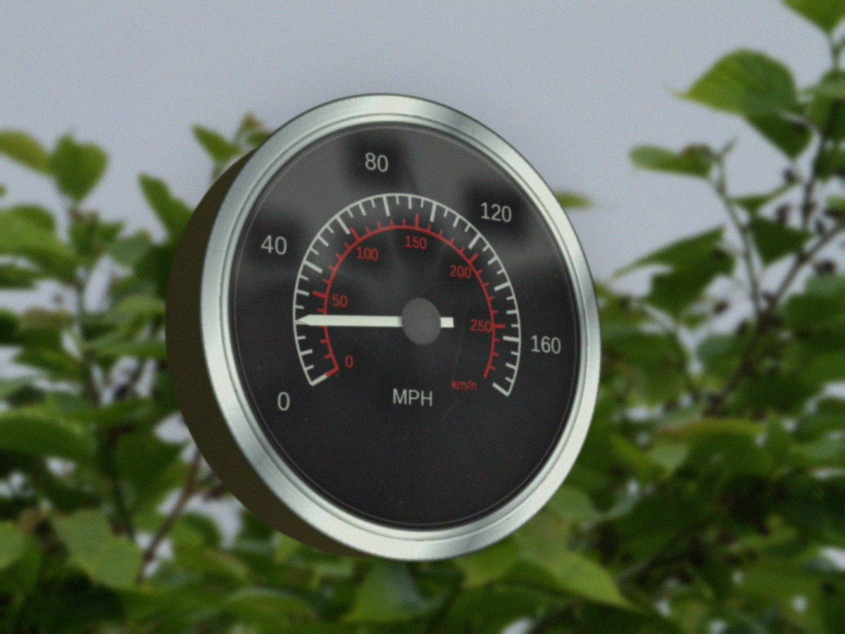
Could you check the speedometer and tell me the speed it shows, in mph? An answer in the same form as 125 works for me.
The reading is 20
